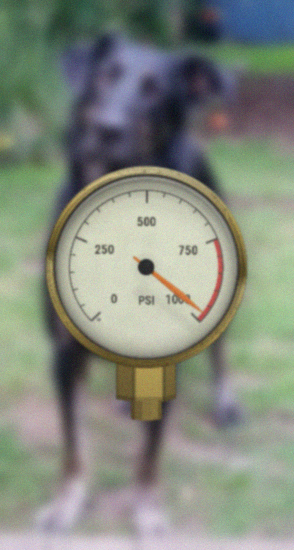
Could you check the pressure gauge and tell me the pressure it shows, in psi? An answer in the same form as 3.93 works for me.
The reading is 975
